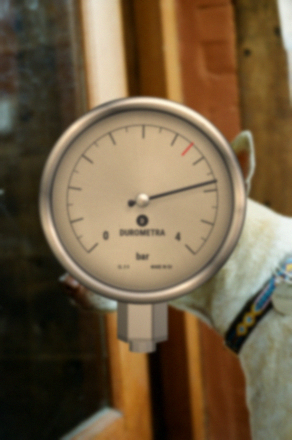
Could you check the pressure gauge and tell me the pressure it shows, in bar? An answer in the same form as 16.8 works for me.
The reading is 3.1
